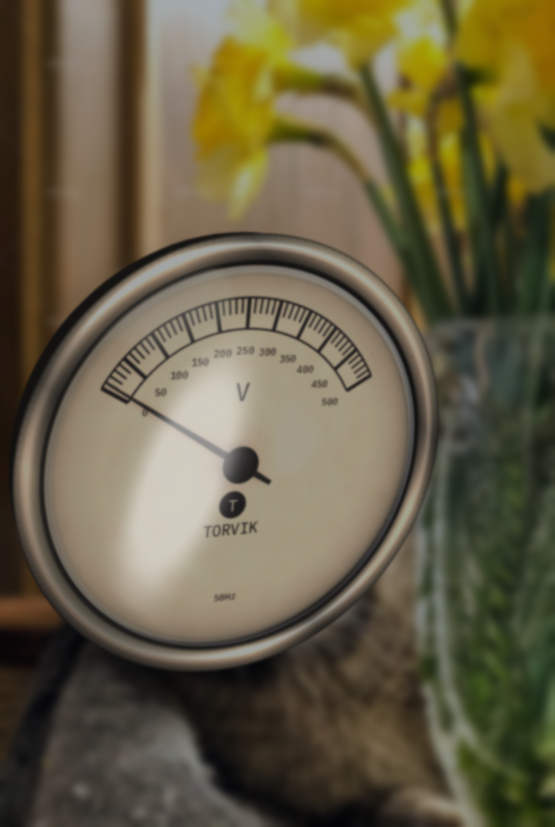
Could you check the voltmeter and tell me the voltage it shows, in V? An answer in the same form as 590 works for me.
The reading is 10
